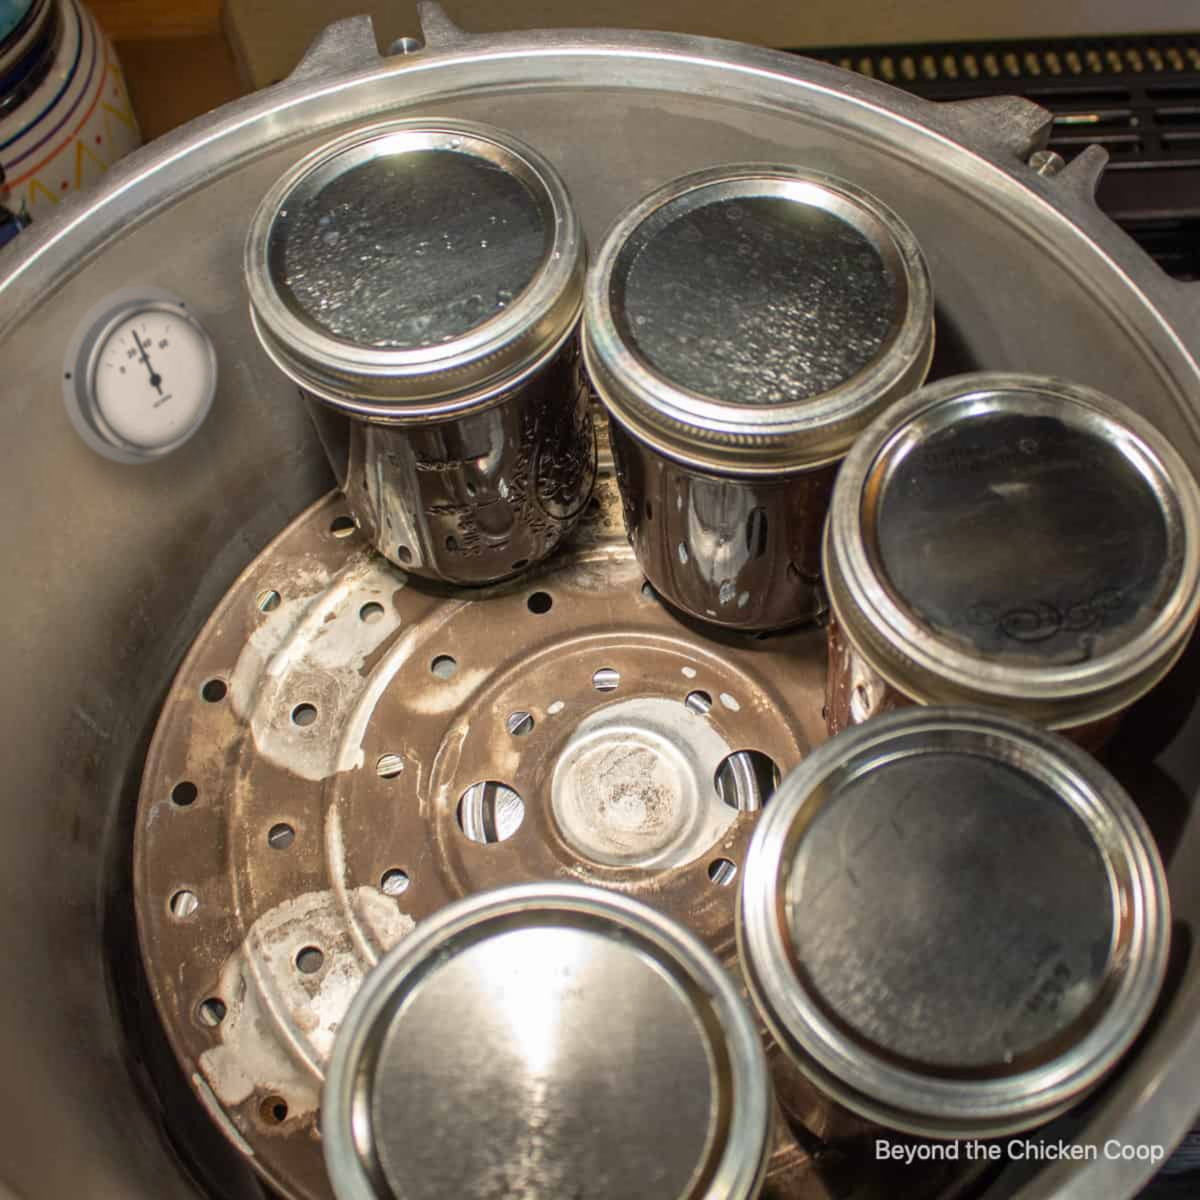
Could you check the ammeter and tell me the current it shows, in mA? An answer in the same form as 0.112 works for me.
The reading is 30
